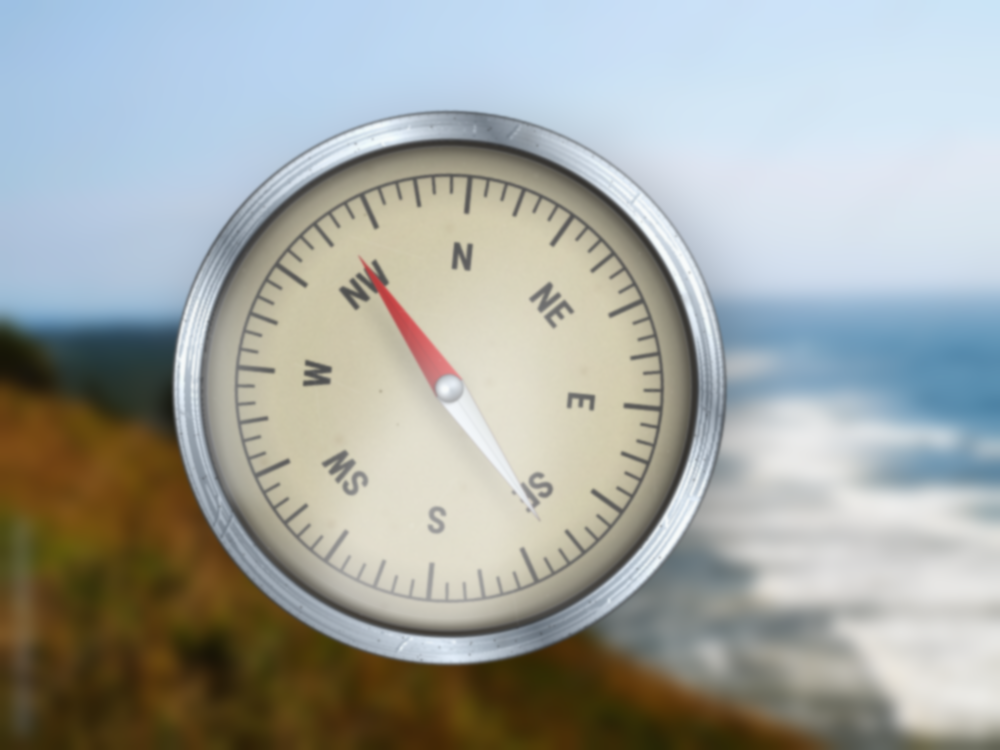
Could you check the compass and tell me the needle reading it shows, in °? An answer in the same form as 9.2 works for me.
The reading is 320
